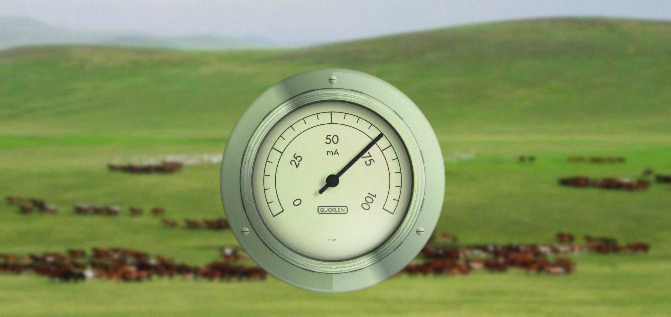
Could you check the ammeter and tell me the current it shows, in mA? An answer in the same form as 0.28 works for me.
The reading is 70
